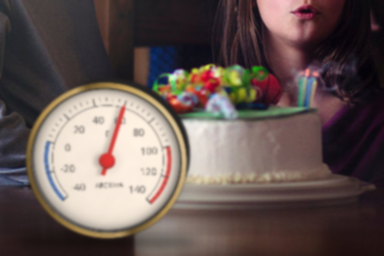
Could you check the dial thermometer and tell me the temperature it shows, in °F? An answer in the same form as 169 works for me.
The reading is 60
